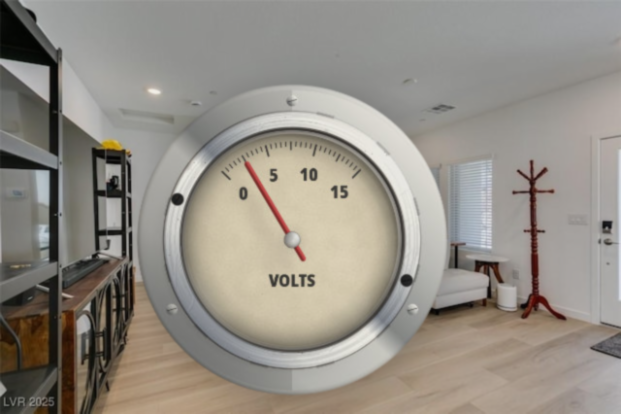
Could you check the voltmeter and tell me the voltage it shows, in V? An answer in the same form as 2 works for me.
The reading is 2.5
